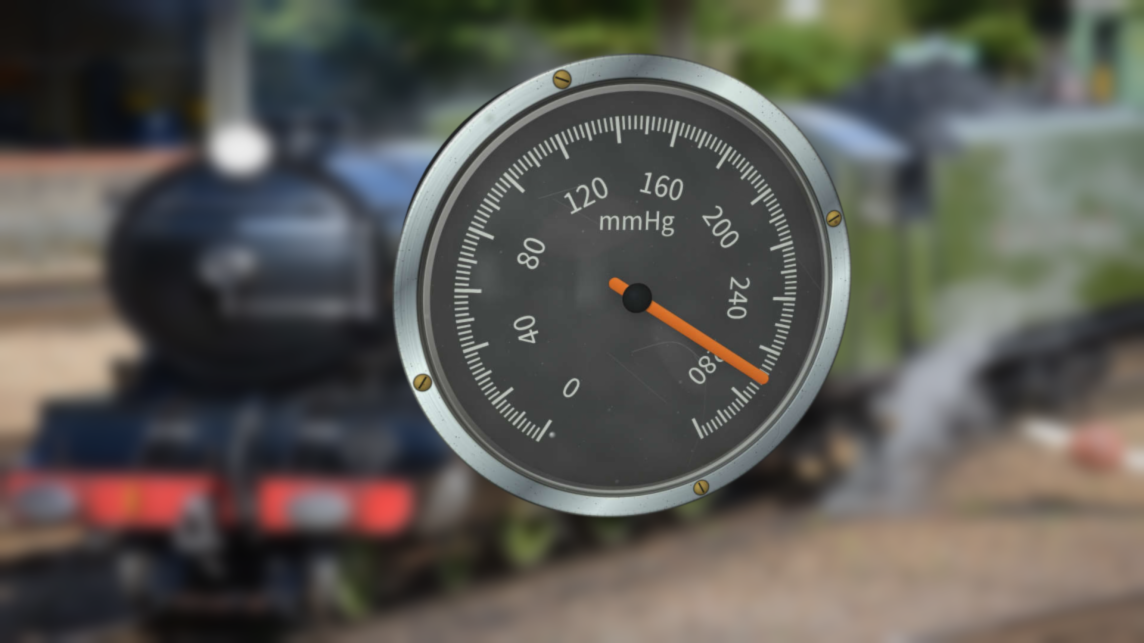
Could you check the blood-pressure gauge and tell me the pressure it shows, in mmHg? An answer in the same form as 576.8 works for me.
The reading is 270
